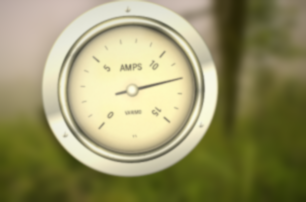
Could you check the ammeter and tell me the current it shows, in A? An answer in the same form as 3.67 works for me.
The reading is 12
